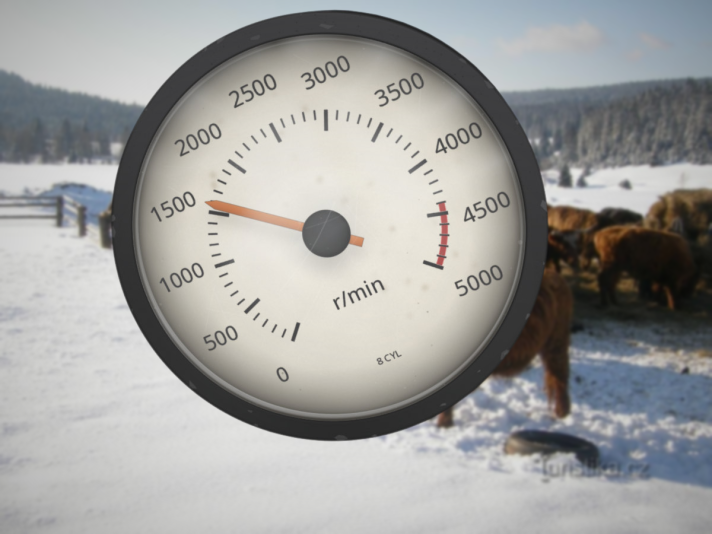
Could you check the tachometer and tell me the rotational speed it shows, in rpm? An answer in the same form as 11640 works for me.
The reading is 1600
